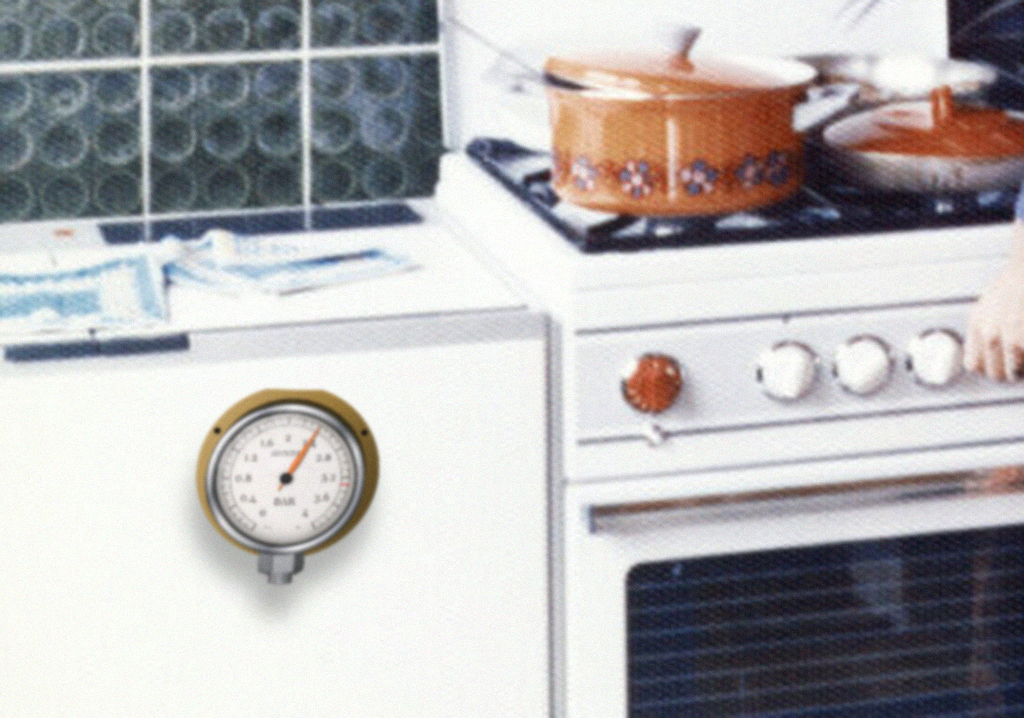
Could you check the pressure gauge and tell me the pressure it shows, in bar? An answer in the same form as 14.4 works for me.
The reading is 2.4
